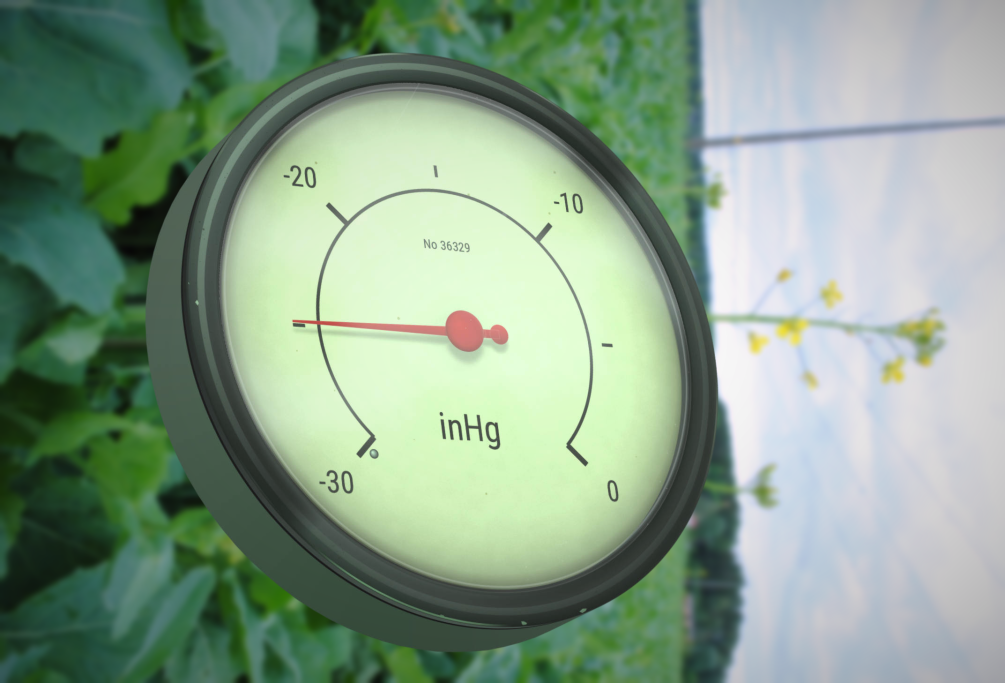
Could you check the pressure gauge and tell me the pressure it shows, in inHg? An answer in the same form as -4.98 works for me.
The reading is -25
